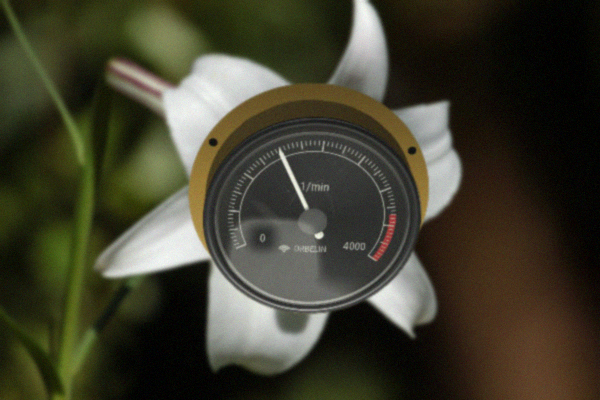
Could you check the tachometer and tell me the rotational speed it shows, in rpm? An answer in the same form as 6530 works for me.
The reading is 1500
